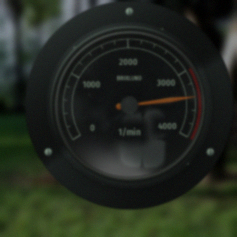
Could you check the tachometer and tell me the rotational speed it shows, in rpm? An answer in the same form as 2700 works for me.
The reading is 3400
